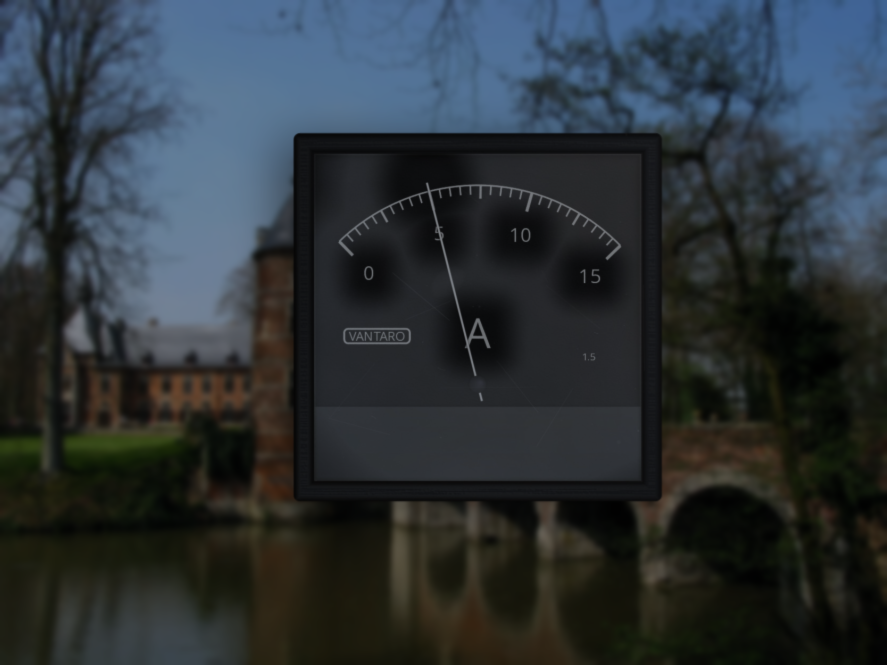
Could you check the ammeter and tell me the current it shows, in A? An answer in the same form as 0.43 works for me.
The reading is 5
